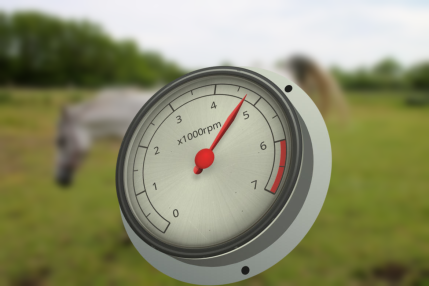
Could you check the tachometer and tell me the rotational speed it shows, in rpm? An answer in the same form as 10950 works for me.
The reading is 4750
